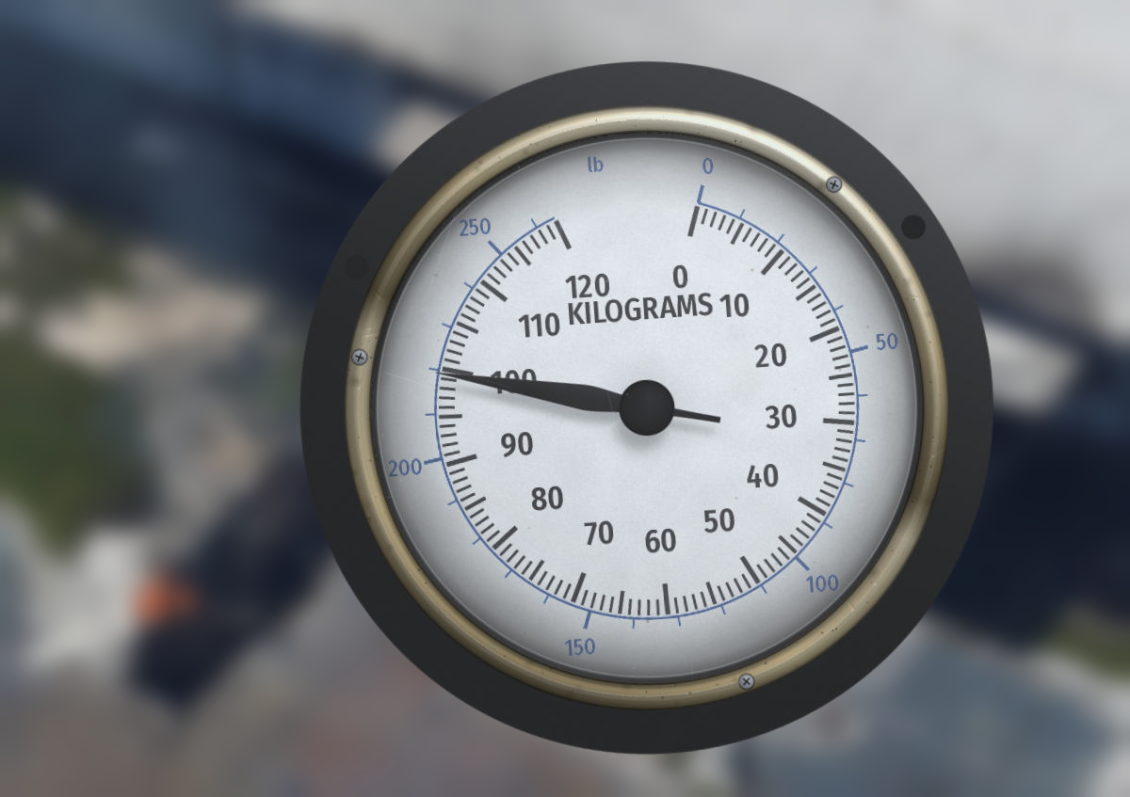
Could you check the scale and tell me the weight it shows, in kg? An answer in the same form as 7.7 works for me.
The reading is 99.5
